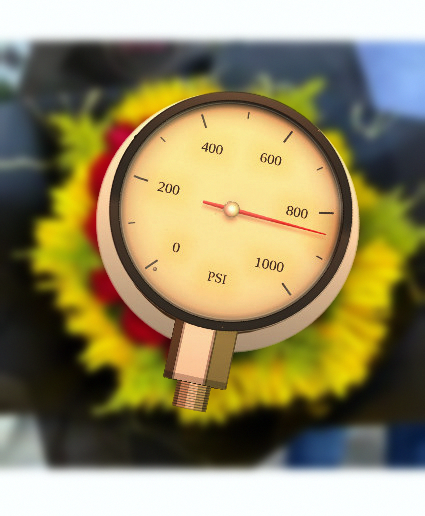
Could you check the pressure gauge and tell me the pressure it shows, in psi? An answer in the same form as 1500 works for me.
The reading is 850
